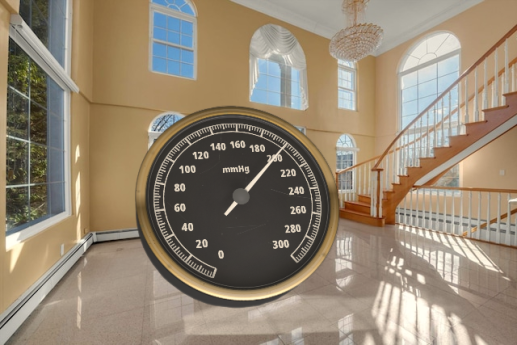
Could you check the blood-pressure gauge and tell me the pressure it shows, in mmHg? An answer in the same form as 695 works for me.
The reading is 200
